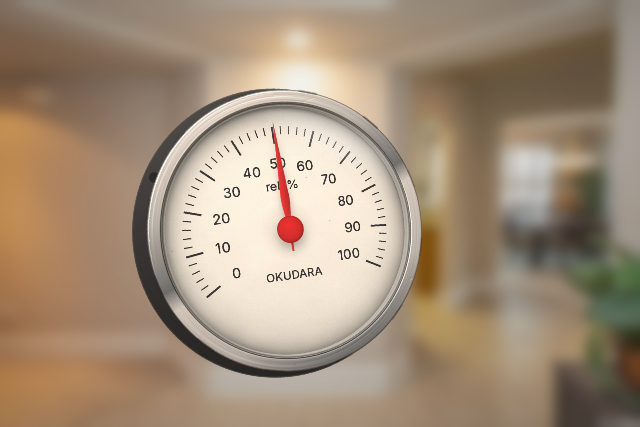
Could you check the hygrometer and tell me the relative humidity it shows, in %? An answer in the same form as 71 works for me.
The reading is 50
